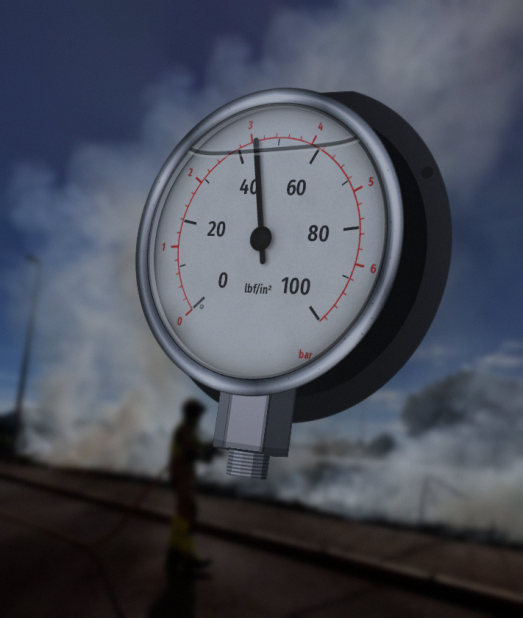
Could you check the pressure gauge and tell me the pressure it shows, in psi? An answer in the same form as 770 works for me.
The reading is 45
